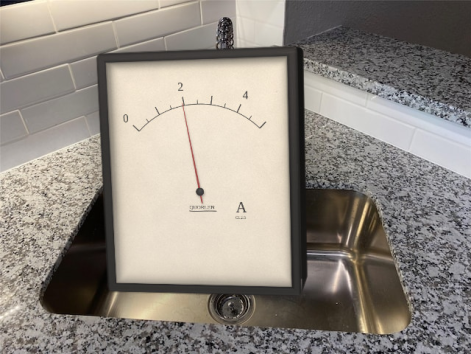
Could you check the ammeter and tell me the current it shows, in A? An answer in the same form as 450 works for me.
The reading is 2
